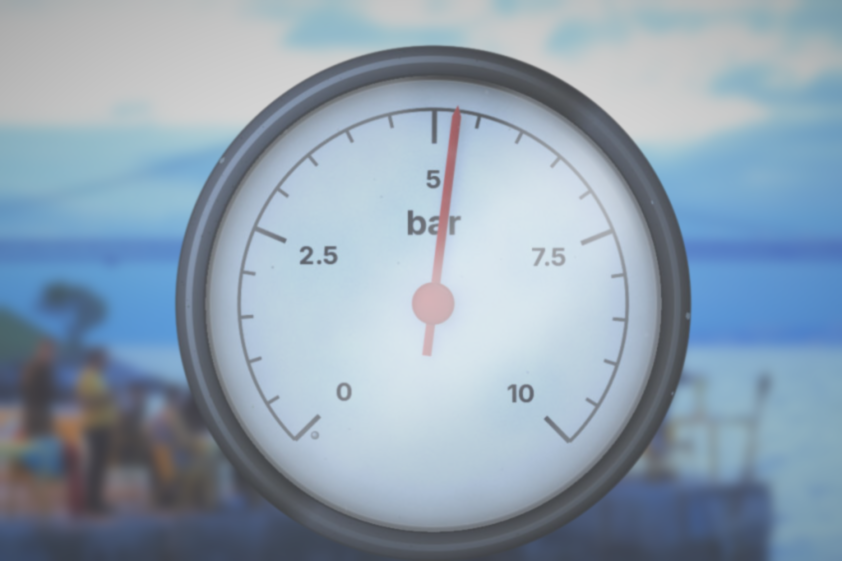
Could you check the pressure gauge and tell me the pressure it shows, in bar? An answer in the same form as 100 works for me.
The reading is 5.25
